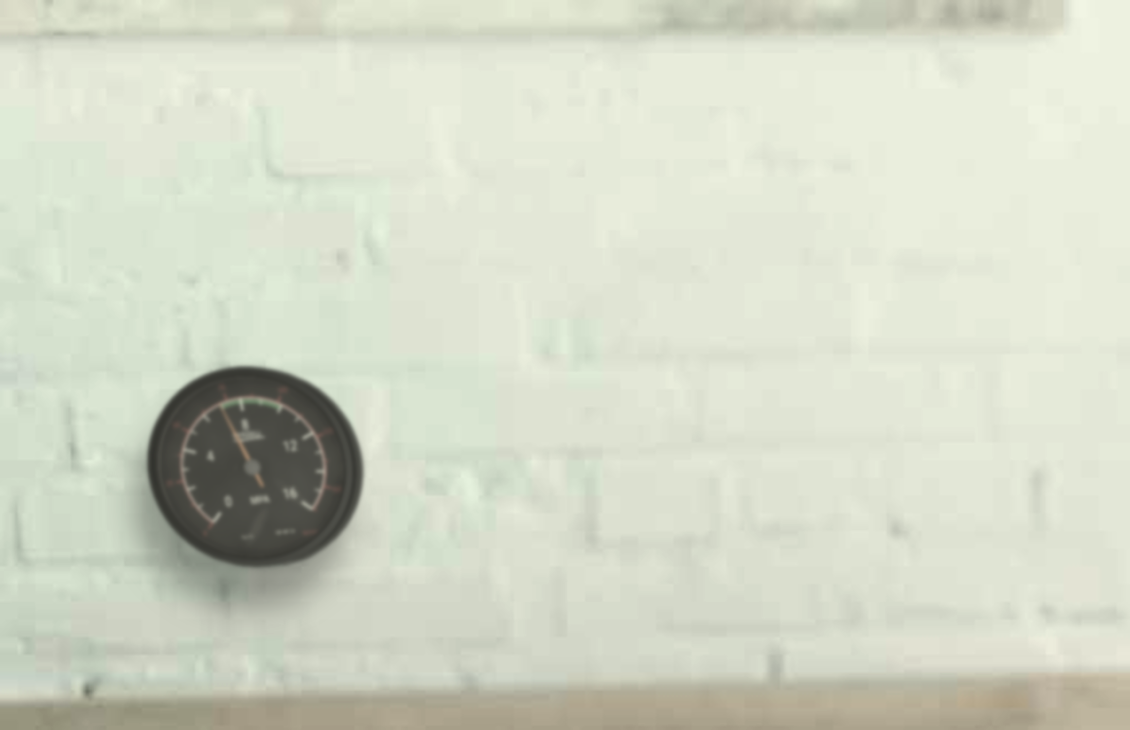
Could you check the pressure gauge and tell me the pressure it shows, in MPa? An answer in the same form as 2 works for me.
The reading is 7
